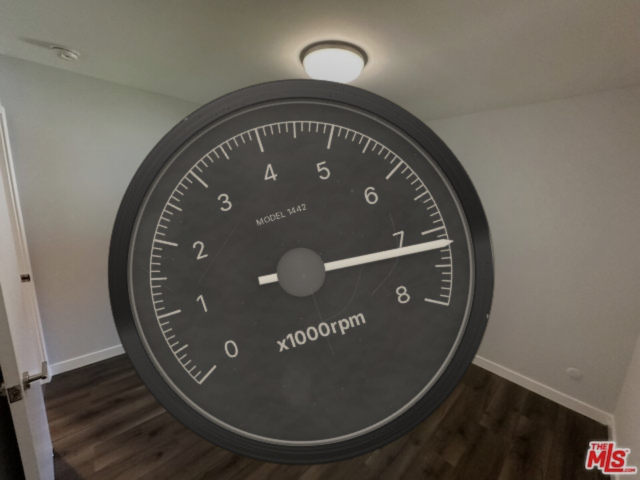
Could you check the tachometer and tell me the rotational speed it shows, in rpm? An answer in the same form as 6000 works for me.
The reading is 7200
